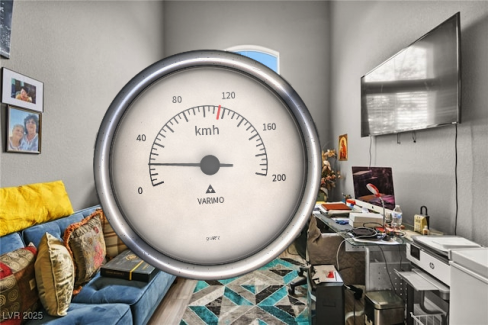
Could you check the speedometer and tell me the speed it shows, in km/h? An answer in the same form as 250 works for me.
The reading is 20
